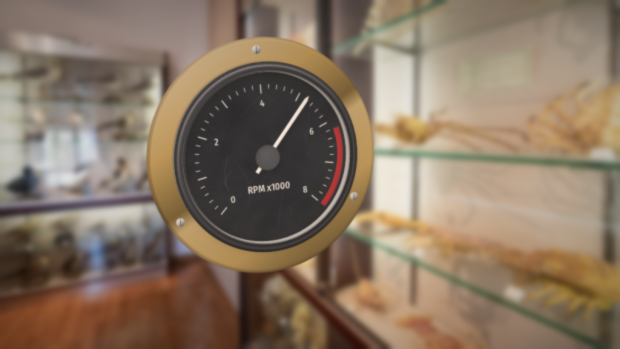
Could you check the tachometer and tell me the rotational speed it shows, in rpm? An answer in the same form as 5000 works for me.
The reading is 5200
